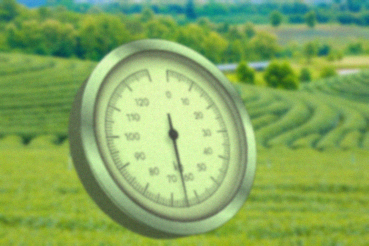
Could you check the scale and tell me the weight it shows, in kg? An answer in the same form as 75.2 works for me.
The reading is 65
